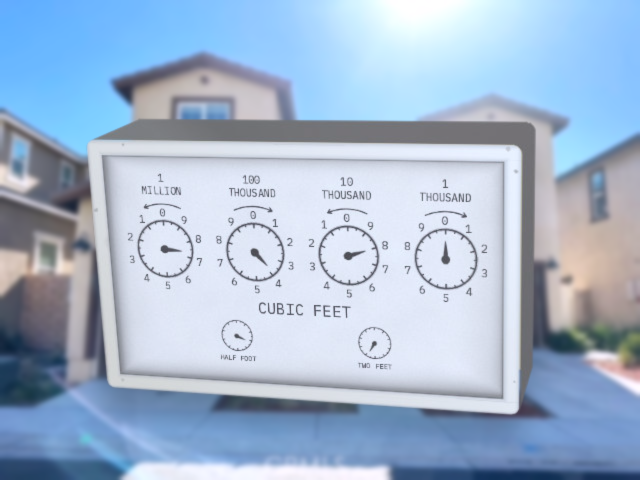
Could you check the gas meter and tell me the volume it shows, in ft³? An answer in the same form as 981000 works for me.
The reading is 738000
